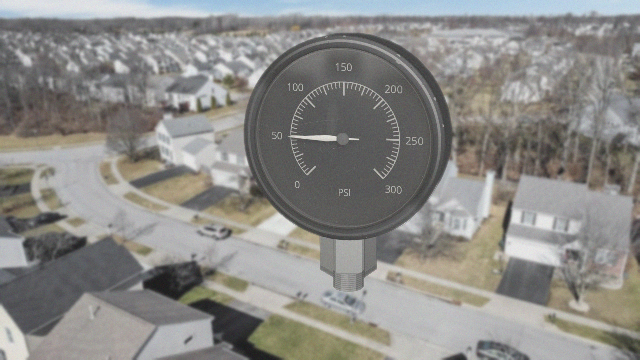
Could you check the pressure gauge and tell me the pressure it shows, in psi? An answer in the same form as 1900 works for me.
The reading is 50
